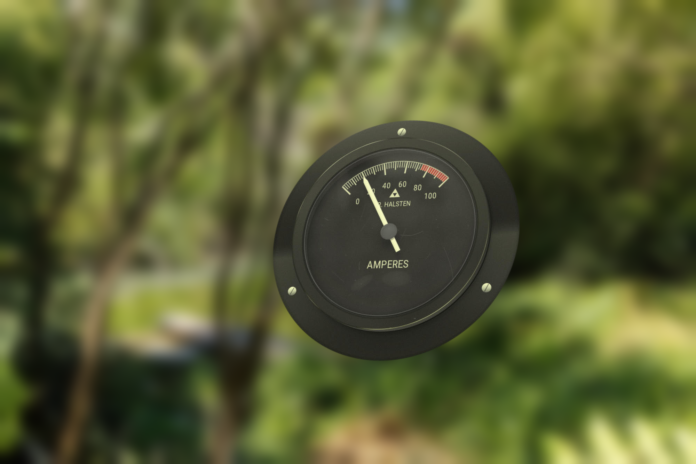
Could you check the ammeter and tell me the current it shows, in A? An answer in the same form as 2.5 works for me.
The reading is 20
